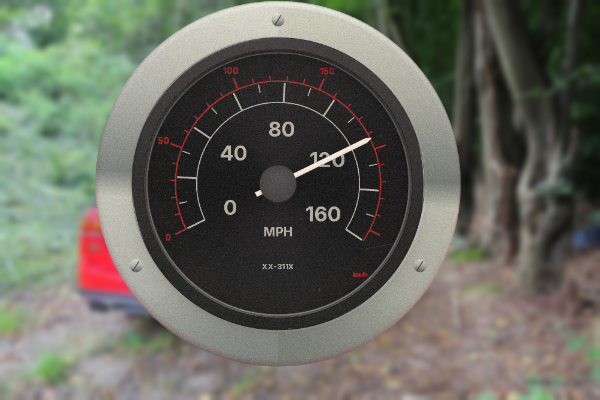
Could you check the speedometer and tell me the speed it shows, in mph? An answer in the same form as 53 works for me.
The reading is 120
